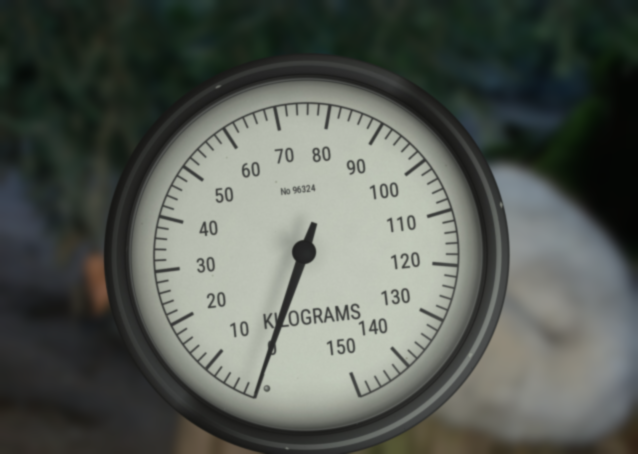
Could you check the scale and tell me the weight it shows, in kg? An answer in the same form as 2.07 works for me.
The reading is 0
